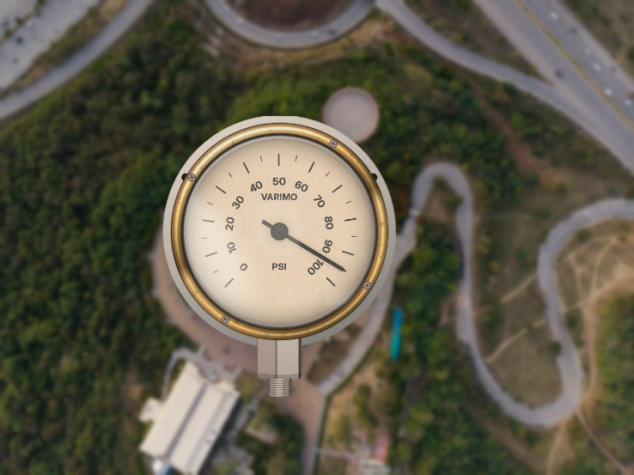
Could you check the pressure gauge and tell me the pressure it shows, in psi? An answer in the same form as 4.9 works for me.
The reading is 95
